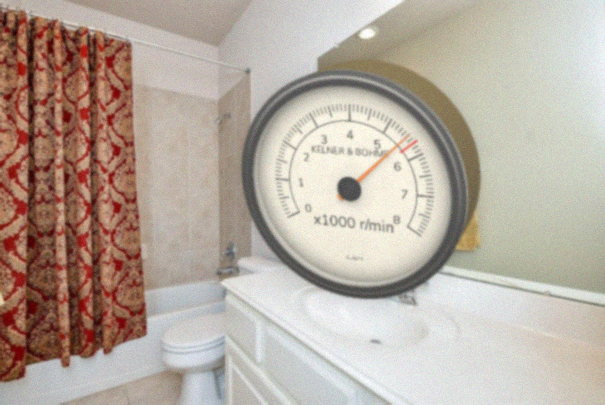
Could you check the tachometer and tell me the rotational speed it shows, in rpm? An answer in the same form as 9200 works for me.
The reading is 5500
